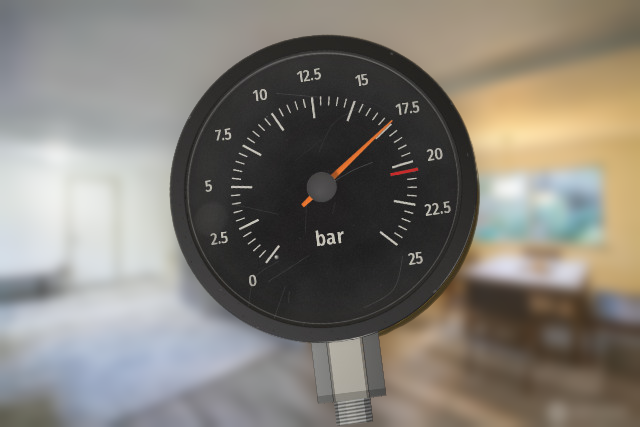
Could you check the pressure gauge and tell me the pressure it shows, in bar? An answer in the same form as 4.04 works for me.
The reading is 17.5
